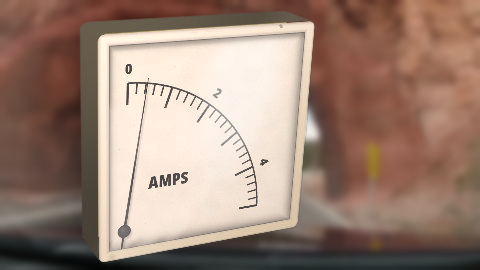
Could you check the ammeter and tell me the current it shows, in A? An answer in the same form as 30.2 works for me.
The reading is 0.4
